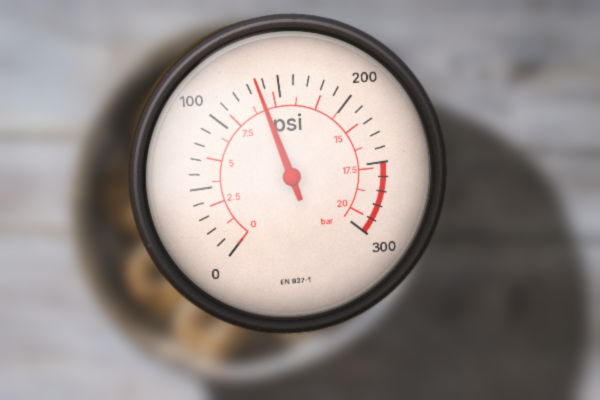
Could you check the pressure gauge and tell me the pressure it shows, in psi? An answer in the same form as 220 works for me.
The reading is 135
